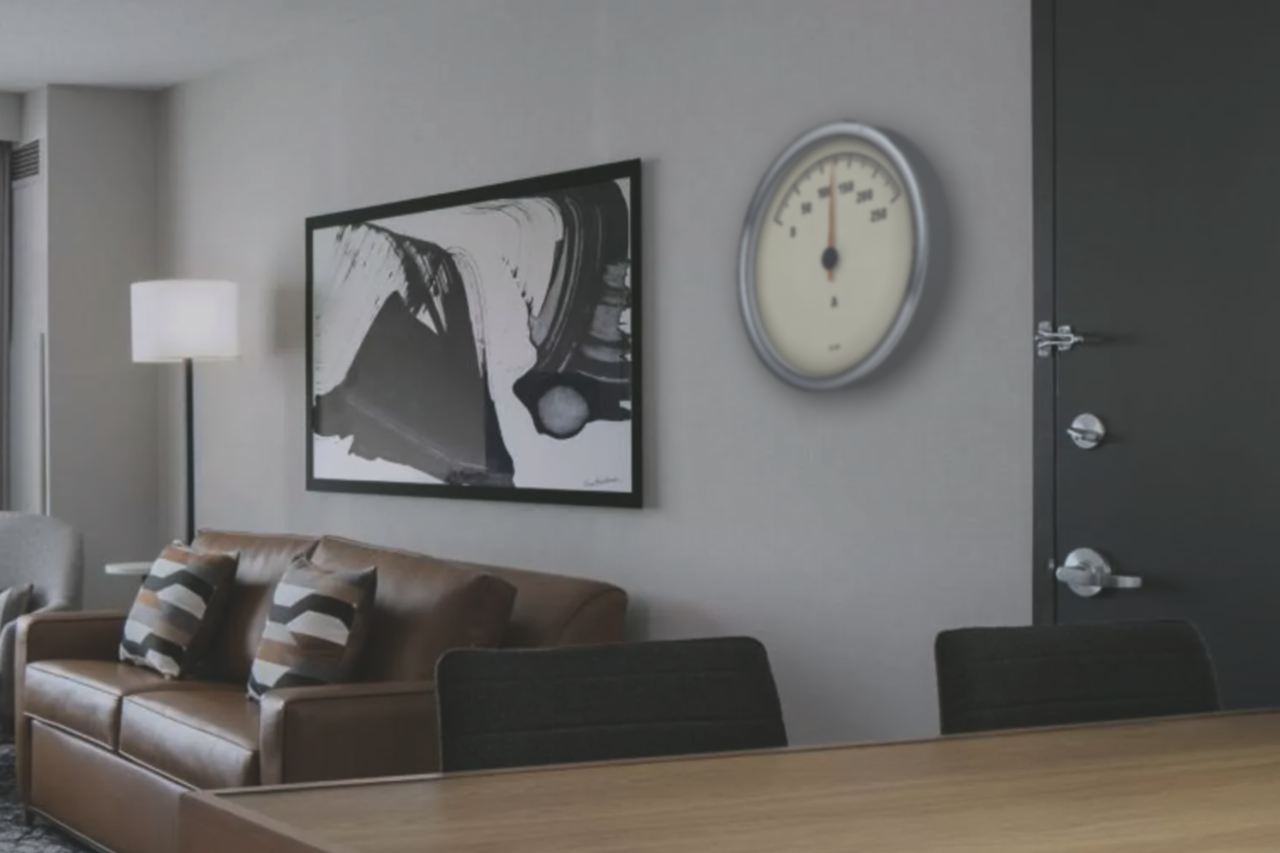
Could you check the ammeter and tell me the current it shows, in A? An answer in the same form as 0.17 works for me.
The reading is 125
